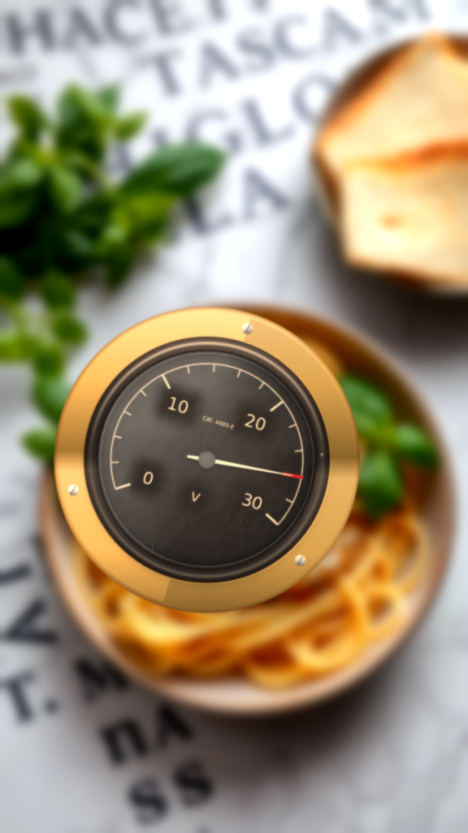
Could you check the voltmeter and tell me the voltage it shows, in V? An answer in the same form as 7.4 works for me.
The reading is 26
